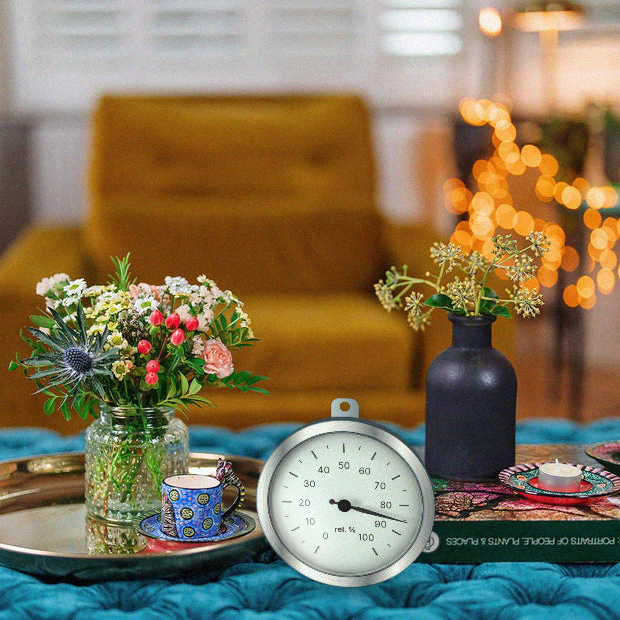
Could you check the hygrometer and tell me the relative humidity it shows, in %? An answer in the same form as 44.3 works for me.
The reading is 85
